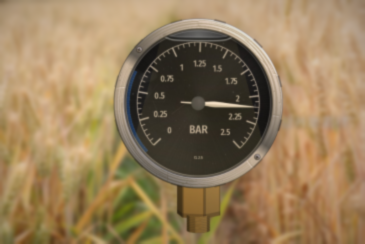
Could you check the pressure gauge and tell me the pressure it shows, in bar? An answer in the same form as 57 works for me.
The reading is 2.1
